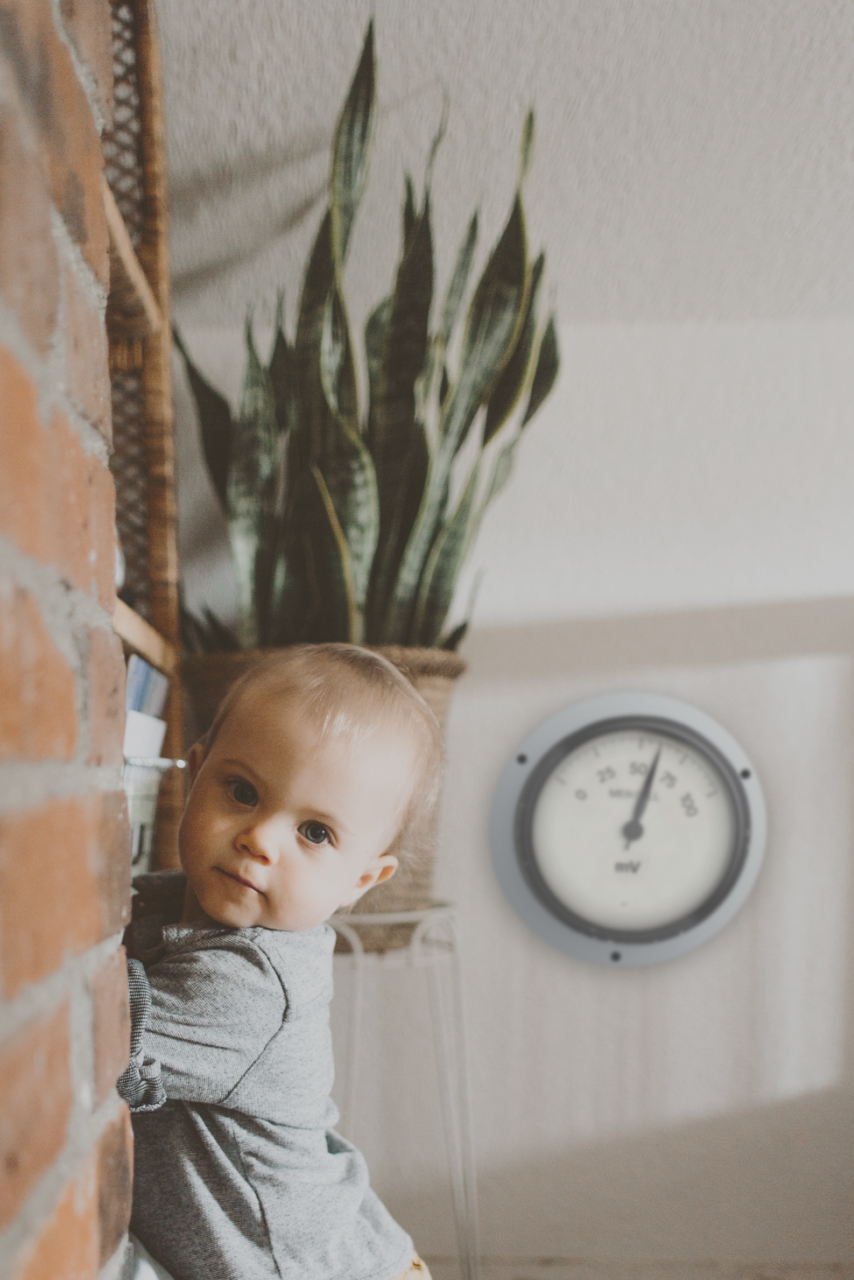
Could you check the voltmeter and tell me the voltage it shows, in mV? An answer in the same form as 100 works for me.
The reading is 60
